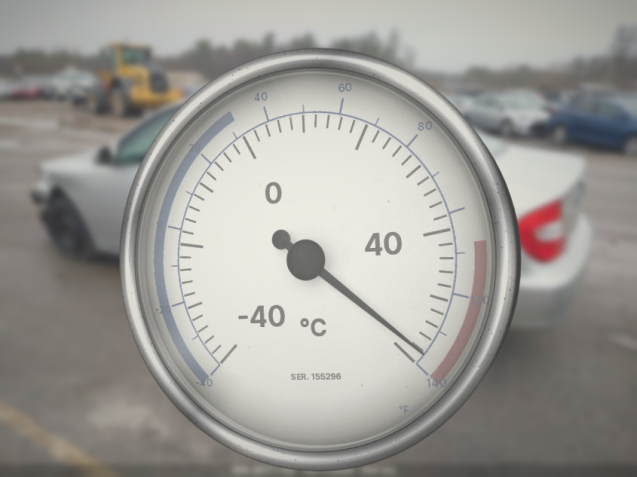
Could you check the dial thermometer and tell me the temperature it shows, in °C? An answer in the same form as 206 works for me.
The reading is 58
